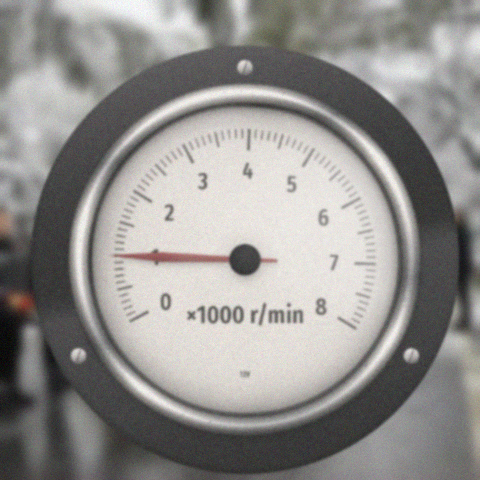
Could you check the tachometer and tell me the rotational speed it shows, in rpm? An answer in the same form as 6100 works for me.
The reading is 1000
